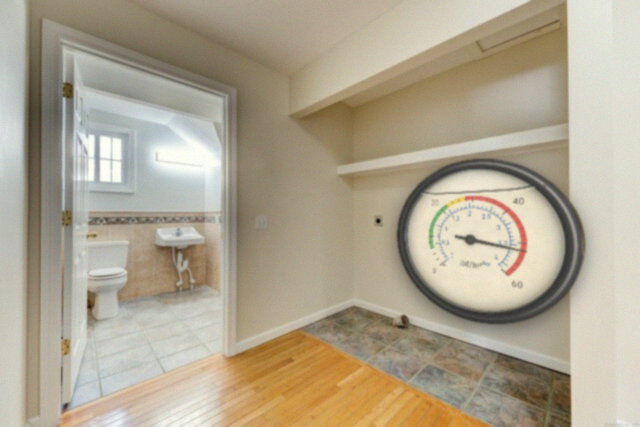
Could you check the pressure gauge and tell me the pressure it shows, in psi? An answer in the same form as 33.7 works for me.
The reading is 52
